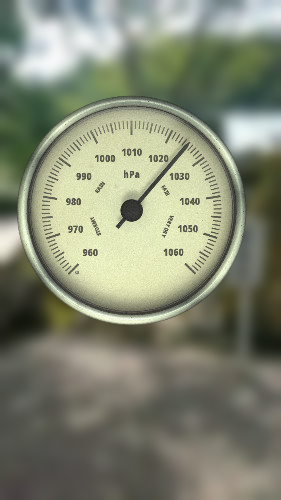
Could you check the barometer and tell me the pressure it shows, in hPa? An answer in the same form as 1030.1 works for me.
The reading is 1025
